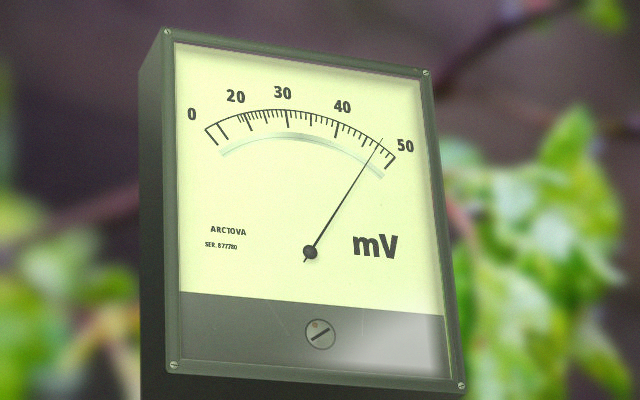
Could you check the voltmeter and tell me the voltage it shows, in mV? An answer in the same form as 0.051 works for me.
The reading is 47
